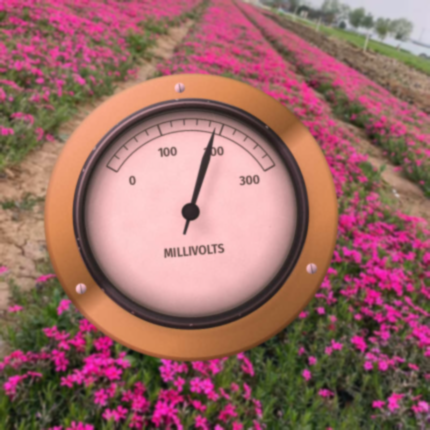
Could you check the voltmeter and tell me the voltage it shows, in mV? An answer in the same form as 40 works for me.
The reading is 190
